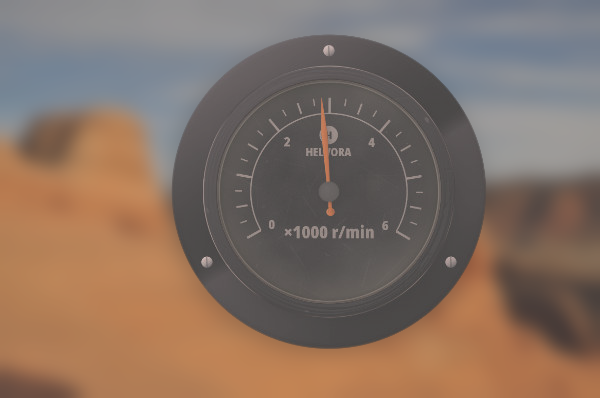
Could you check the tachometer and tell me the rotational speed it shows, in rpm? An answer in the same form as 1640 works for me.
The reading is 2875
